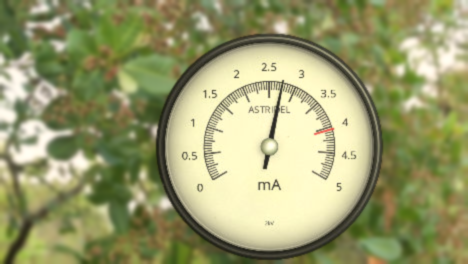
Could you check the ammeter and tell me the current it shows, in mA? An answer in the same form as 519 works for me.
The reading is 2.75
